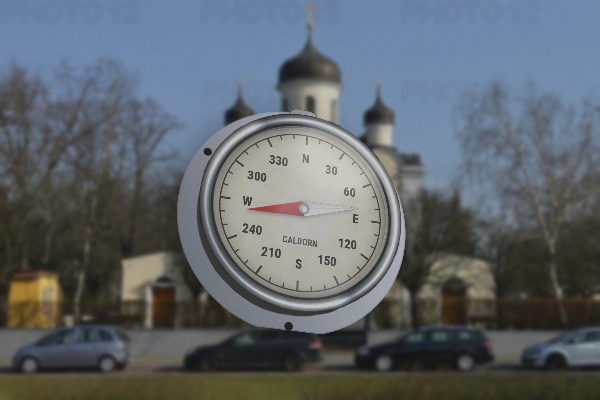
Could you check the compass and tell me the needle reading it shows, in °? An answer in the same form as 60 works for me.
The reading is 260
